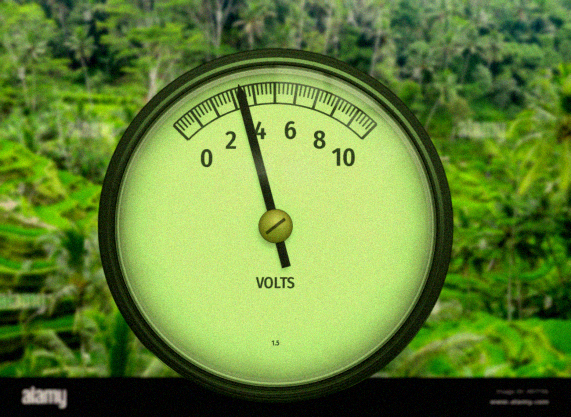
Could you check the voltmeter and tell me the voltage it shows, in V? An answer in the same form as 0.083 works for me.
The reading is 3.4
